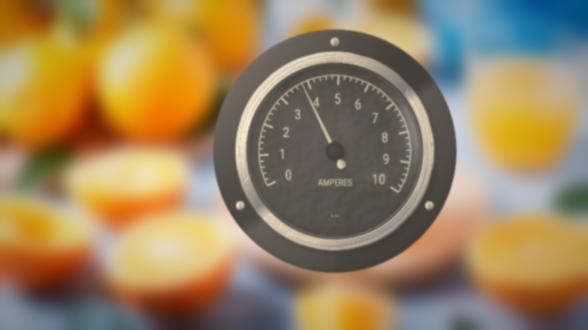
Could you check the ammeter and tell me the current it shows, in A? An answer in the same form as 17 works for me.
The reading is 3.8
